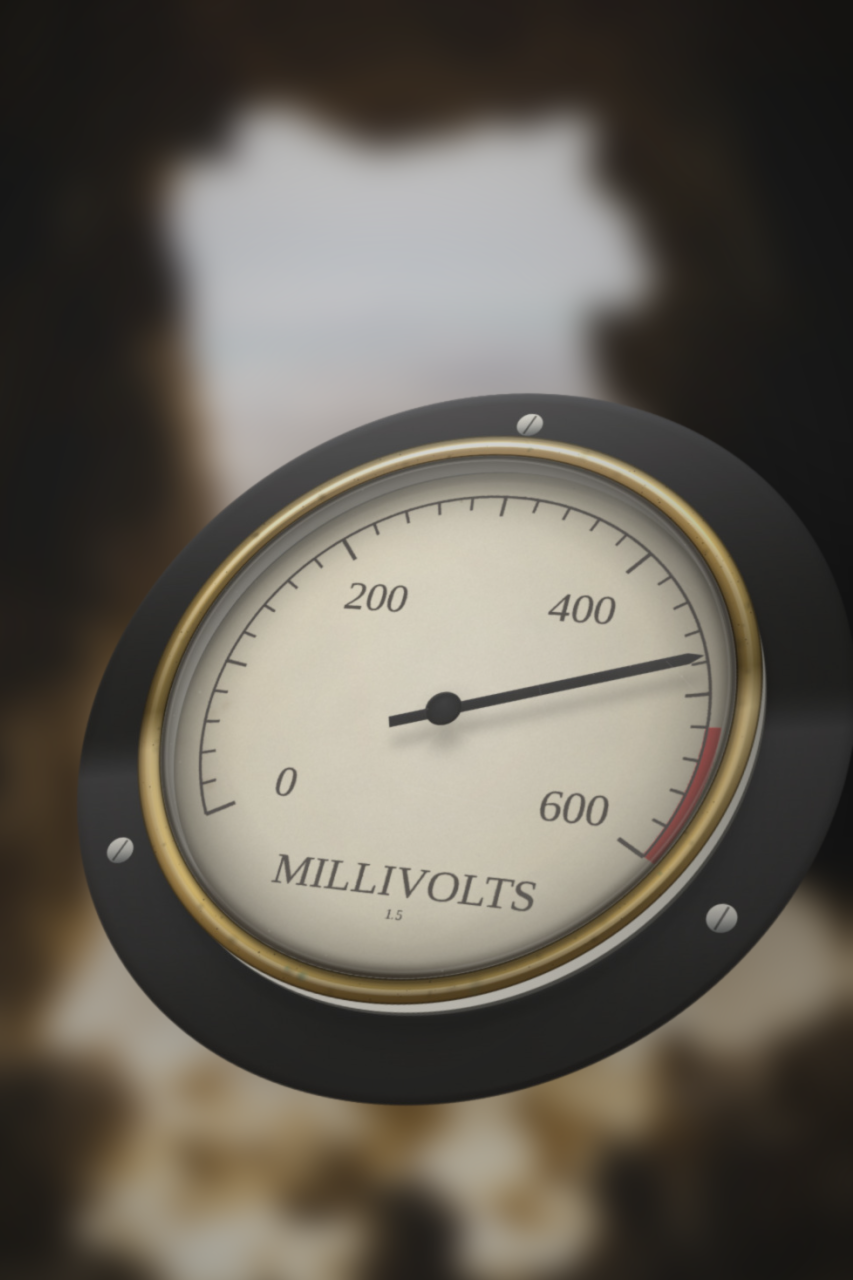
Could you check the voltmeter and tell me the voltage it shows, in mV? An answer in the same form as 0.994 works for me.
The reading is 480
